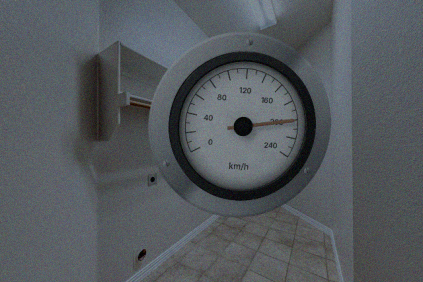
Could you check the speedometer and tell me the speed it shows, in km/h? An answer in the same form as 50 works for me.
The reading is 200
